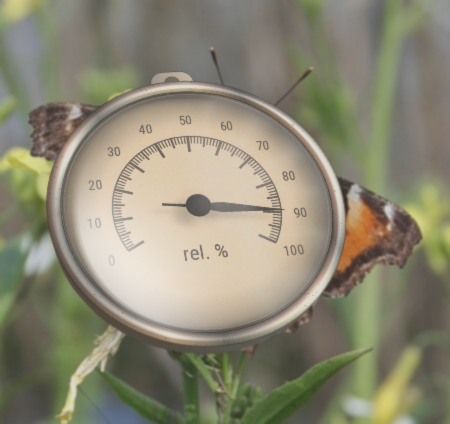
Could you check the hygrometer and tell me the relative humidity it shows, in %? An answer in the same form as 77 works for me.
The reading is 90
